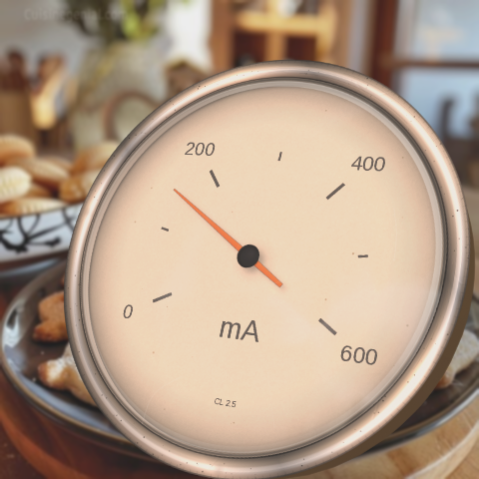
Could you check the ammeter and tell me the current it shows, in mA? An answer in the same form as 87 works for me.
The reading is 150
